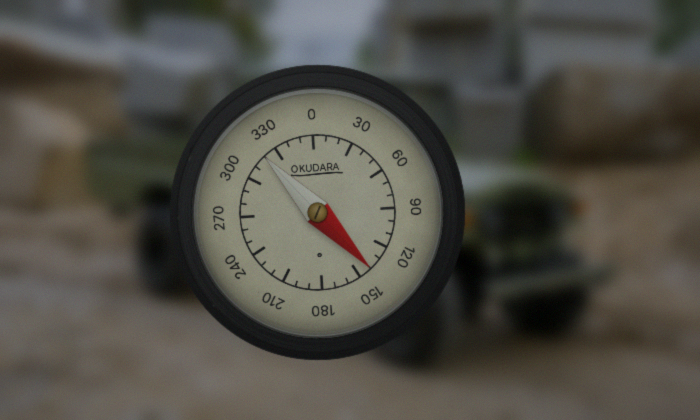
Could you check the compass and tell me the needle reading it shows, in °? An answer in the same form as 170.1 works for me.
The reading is 140
